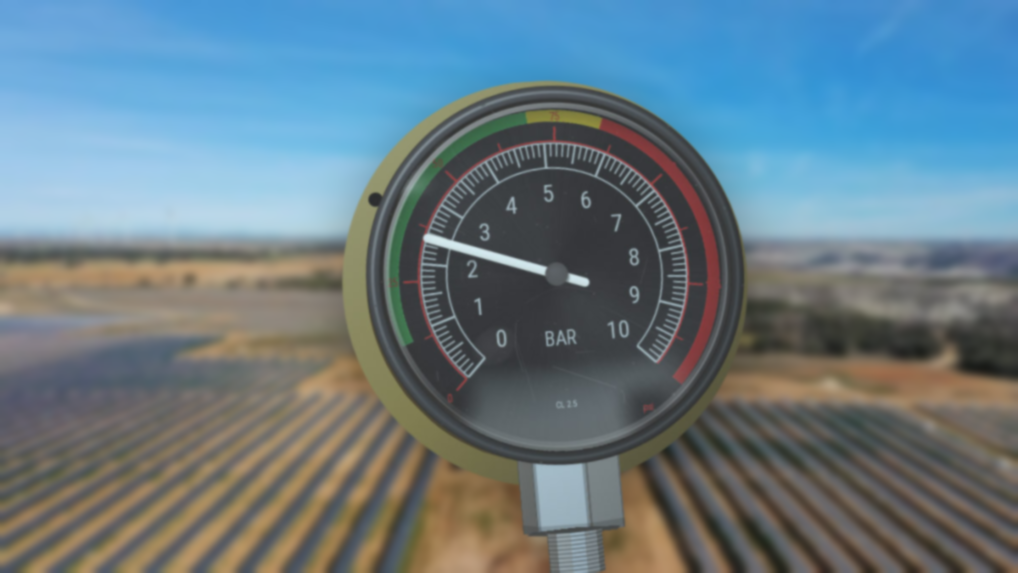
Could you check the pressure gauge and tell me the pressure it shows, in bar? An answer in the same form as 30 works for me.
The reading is 2.4
